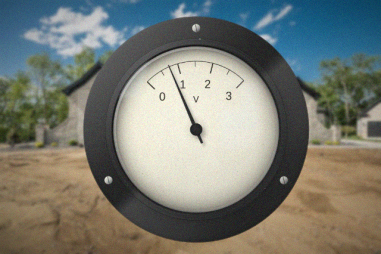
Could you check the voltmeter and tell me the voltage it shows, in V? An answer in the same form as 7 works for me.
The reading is 0.75
